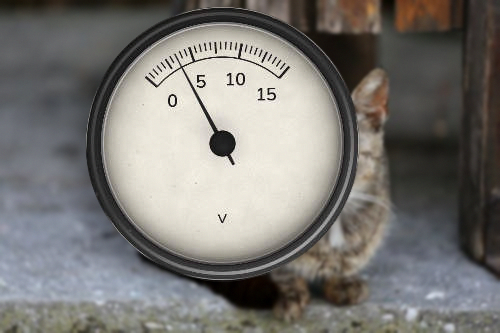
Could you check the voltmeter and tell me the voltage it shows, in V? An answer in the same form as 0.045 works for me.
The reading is 3.5
